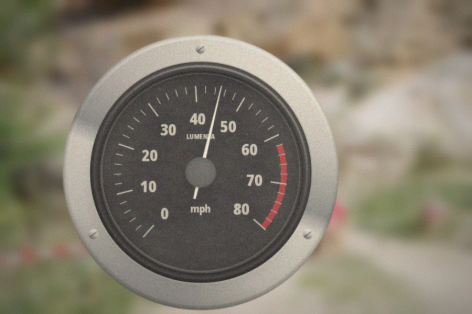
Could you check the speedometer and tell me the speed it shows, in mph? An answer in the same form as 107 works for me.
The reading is 45
